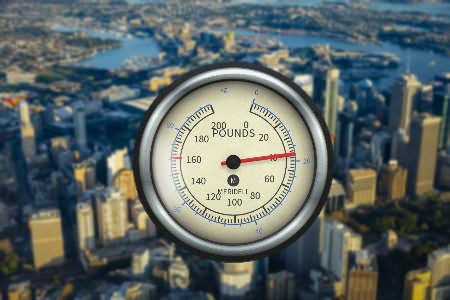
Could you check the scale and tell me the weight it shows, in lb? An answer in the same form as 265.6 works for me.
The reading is 40
